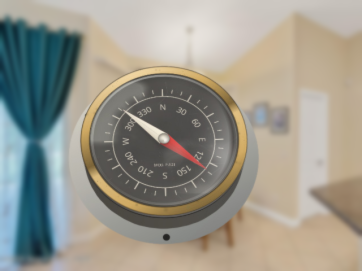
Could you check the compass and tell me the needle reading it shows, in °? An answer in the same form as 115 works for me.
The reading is 130
